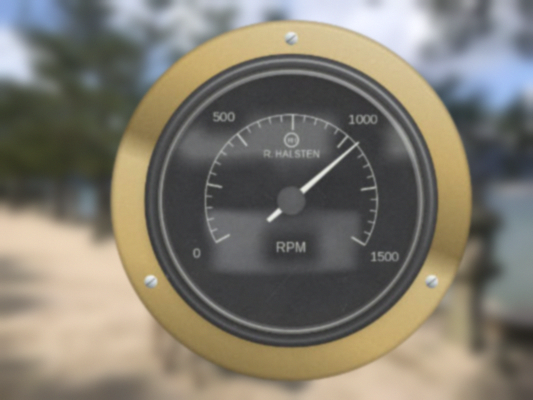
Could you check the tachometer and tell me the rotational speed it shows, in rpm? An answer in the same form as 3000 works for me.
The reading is 1050
